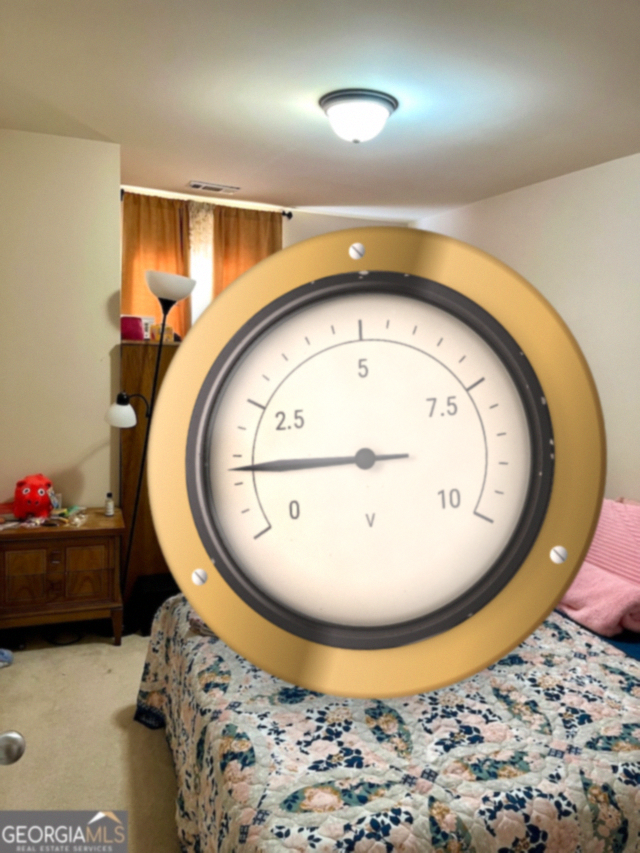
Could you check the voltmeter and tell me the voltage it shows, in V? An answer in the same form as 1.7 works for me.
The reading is 1.25
